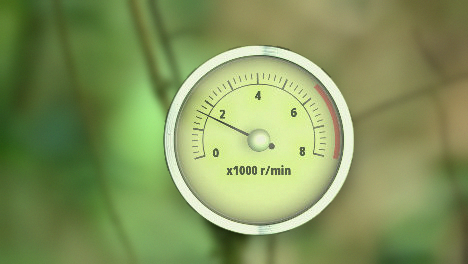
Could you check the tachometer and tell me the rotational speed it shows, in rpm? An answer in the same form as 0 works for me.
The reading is 1600
